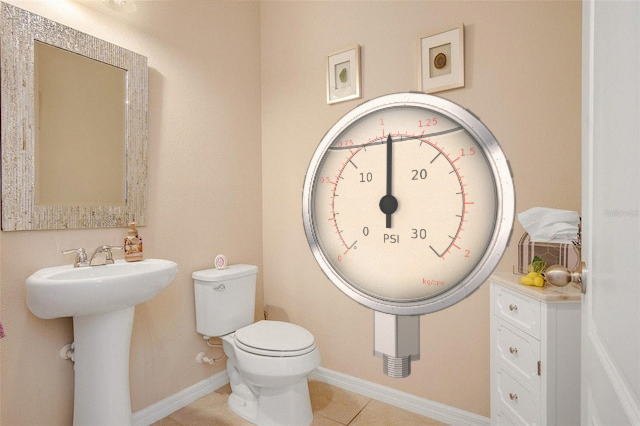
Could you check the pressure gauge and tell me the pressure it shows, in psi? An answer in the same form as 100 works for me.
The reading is 15
